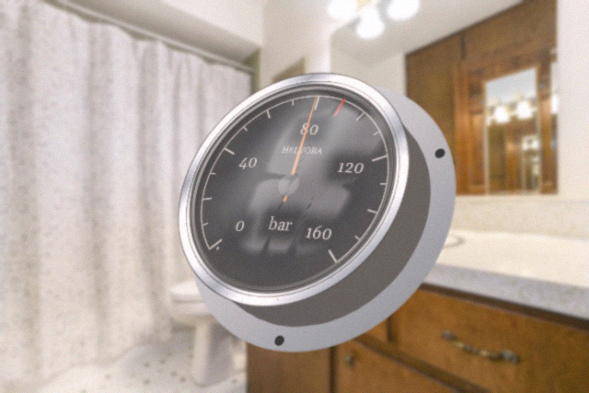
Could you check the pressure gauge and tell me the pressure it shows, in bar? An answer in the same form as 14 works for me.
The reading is 80
